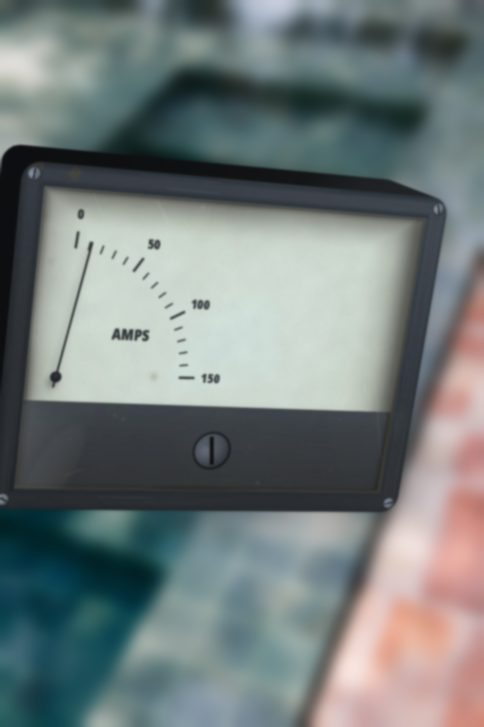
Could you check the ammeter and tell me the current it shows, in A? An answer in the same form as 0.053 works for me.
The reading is 10
